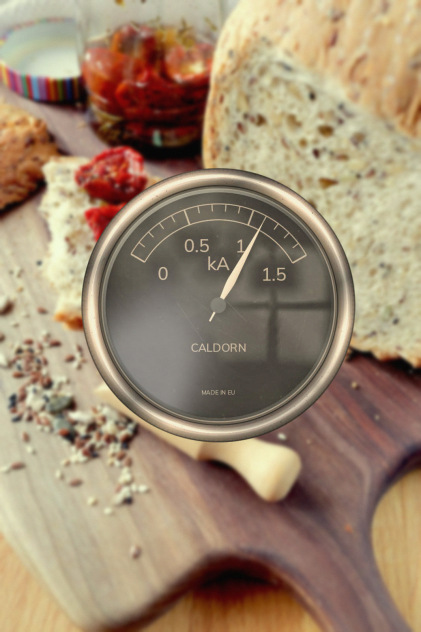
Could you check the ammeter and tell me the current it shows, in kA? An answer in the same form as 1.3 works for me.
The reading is 1.1
